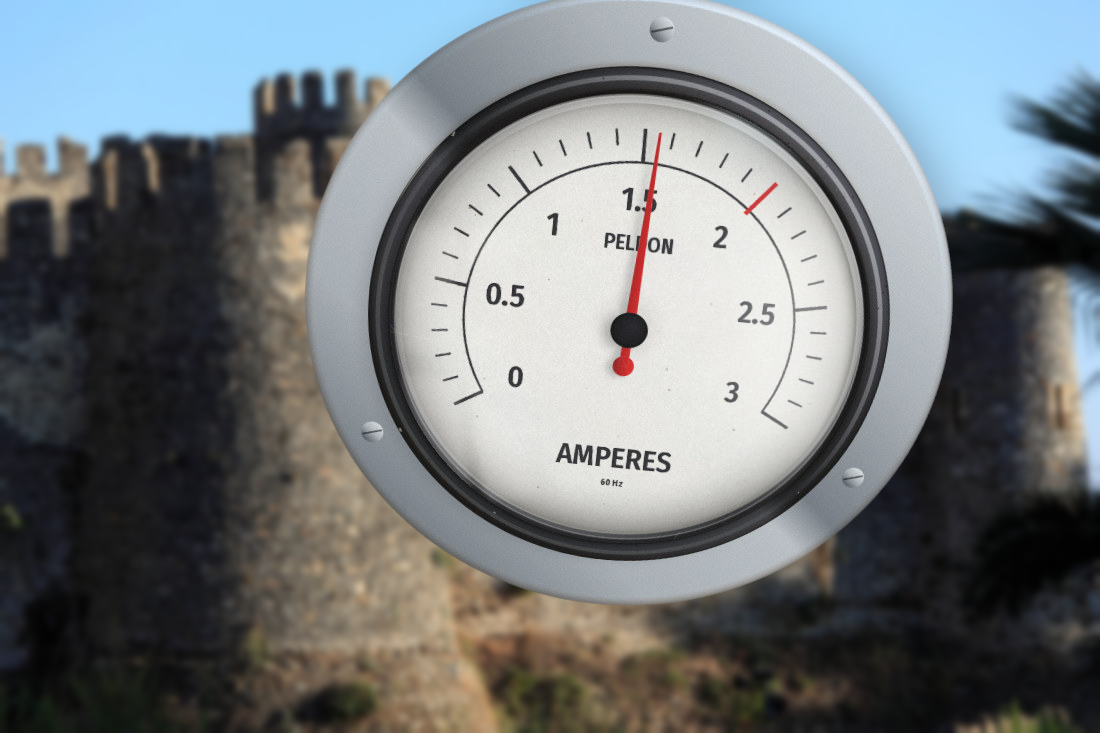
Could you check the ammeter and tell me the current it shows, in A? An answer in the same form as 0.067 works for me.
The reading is 1.55
